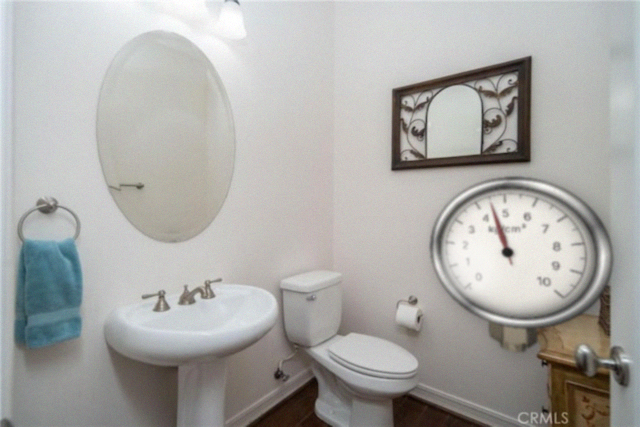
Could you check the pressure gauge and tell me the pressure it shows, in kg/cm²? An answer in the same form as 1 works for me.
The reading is 4.5
